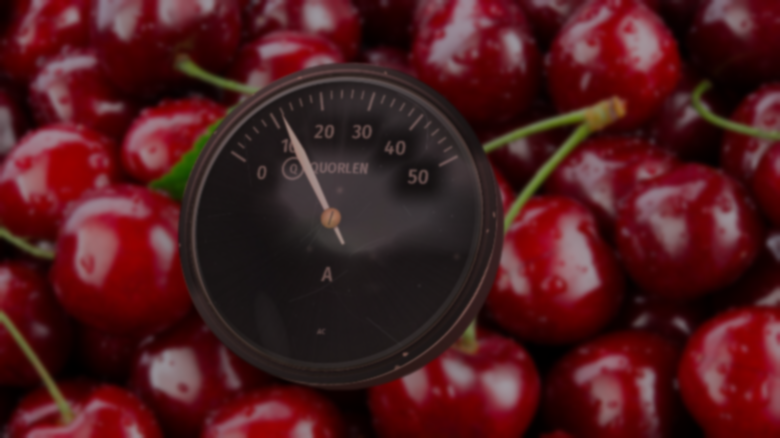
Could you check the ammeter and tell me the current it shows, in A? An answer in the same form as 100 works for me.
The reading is 12
